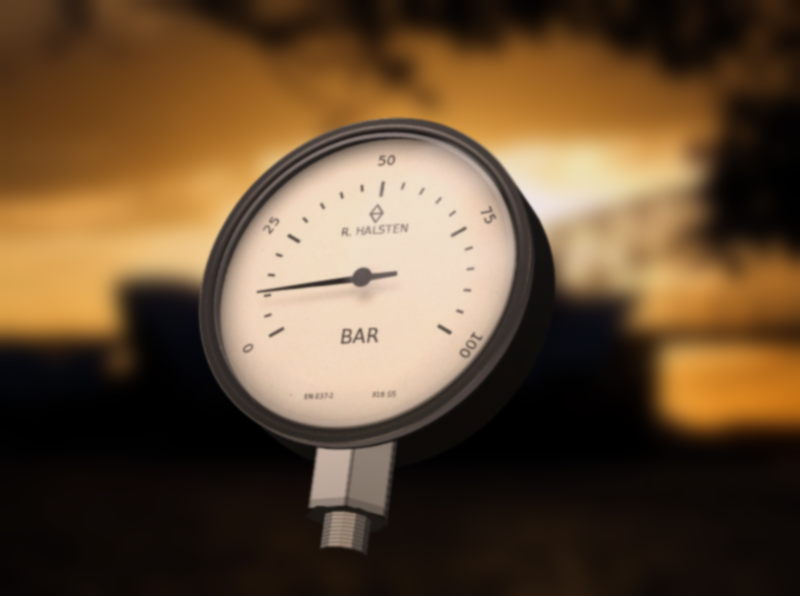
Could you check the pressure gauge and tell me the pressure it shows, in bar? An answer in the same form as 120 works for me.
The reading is 10
